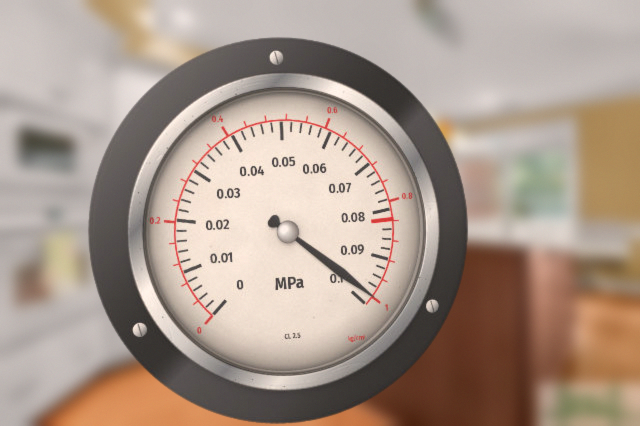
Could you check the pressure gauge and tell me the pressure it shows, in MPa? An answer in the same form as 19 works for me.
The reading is 0.098
